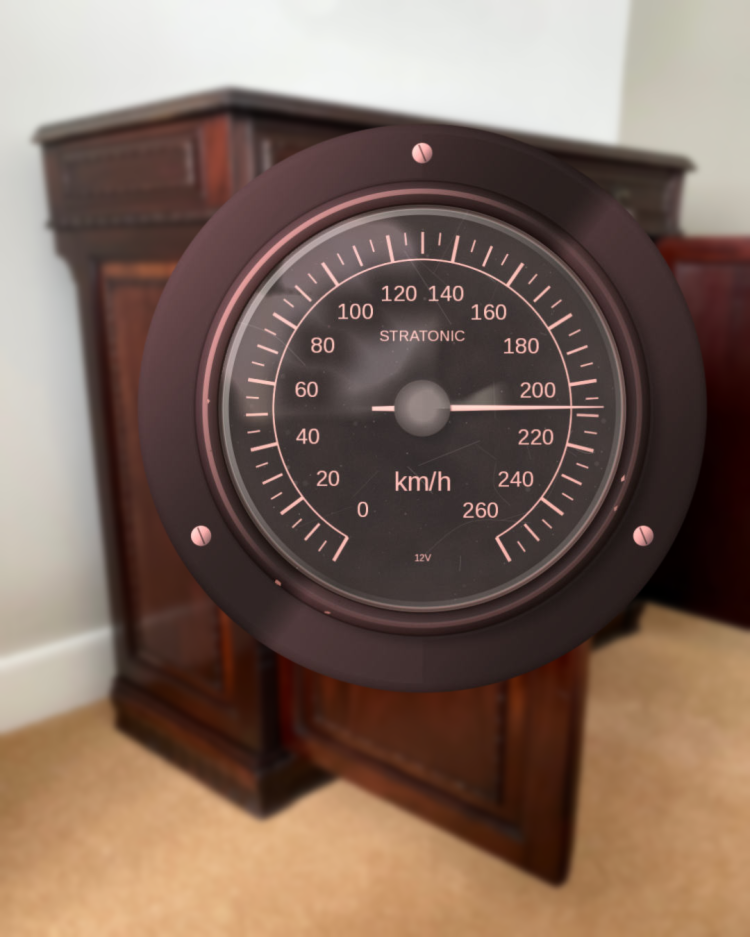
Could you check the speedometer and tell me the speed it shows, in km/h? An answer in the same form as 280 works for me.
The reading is 207.5
